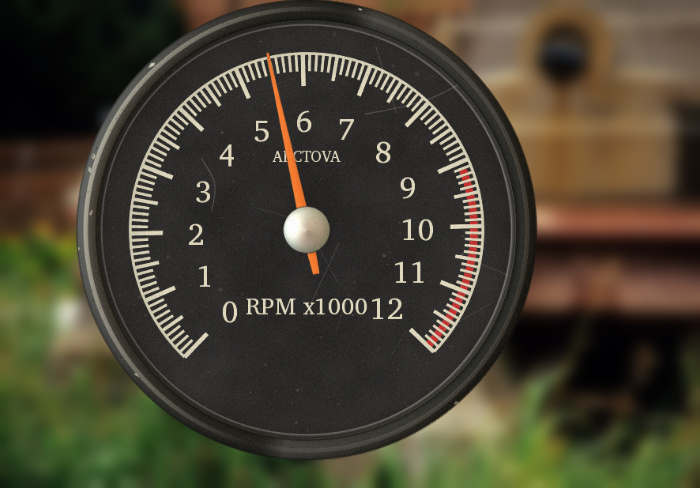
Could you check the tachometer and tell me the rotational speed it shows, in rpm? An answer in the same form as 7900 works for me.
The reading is 5500
